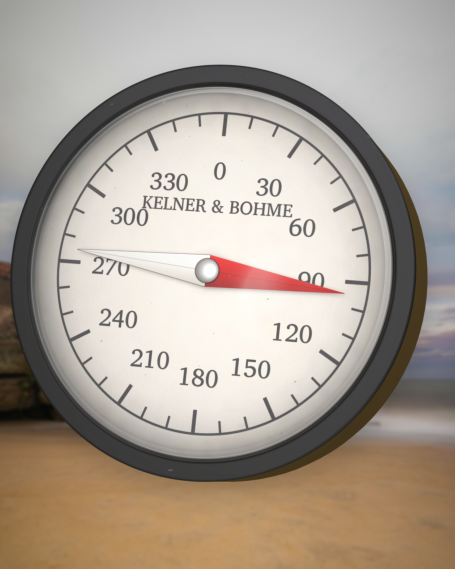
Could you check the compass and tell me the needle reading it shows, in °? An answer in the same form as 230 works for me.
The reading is 95
